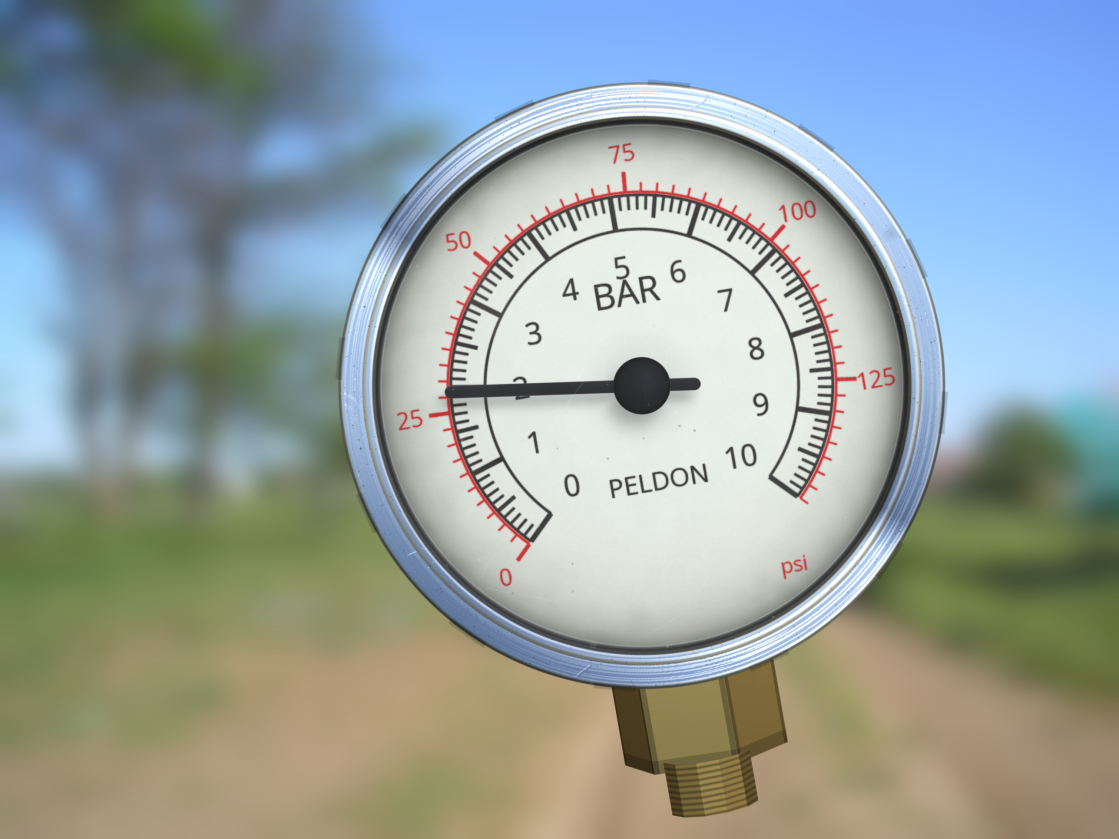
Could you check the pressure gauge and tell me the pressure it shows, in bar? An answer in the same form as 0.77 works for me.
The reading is 1.95
